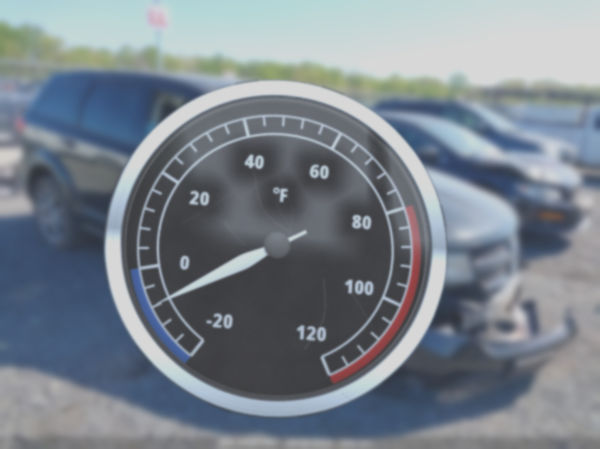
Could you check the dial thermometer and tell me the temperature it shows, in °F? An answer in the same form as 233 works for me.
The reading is -8
